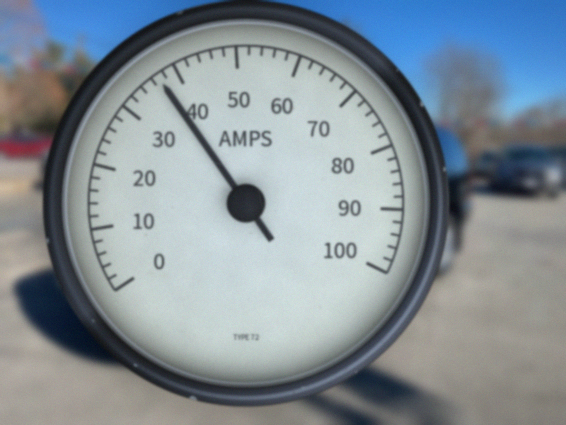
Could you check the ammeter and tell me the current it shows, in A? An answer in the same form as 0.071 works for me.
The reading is 37
